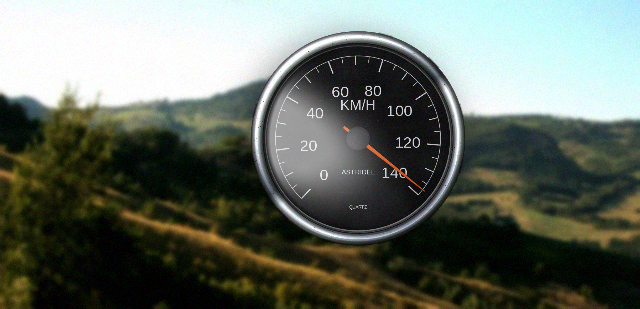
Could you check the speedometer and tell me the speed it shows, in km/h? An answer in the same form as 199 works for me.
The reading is 137.5
